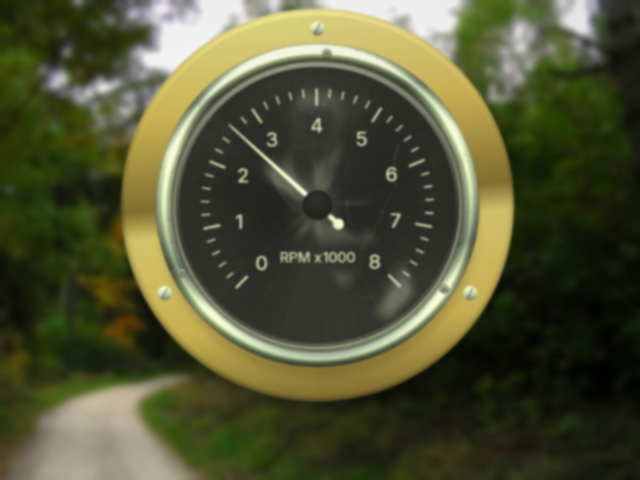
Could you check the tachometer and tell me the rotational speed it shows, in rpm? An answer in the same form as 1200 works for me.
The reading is 2600
